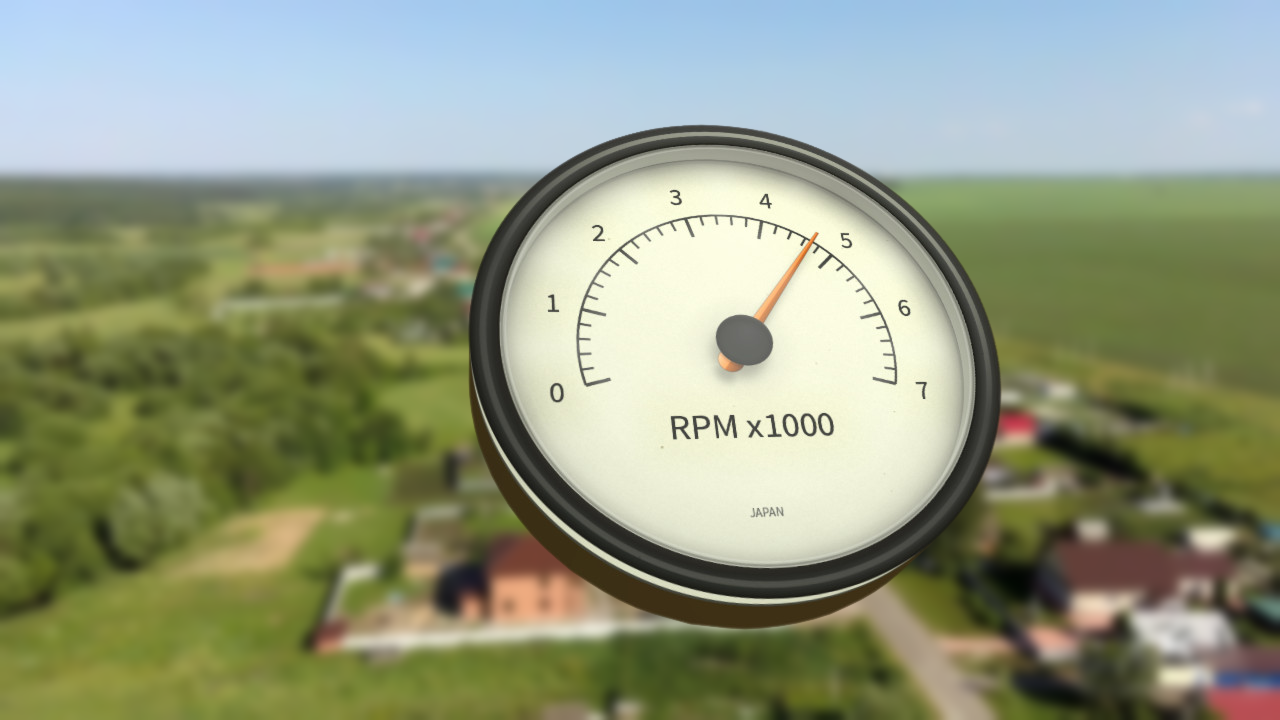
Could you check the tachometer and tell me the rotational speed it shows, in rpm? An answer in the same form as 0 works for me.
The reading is 4700
